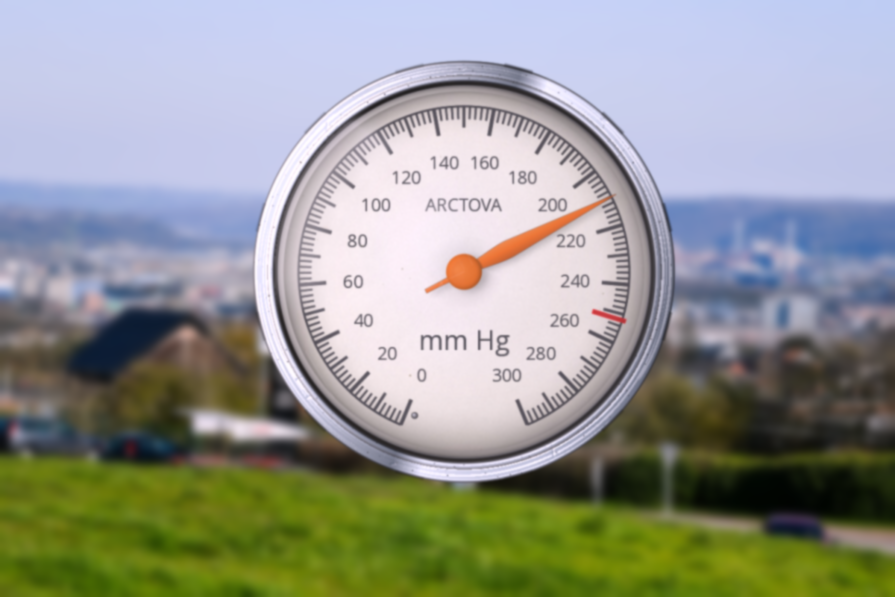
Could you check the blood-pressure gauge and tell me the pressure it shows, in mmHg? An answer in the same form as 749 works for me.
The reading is 210
